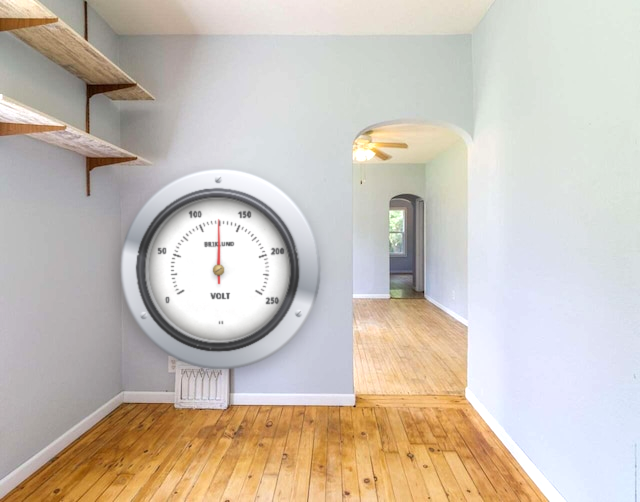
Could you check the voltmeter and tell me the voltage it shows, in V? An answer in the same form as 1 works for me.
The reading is 125
